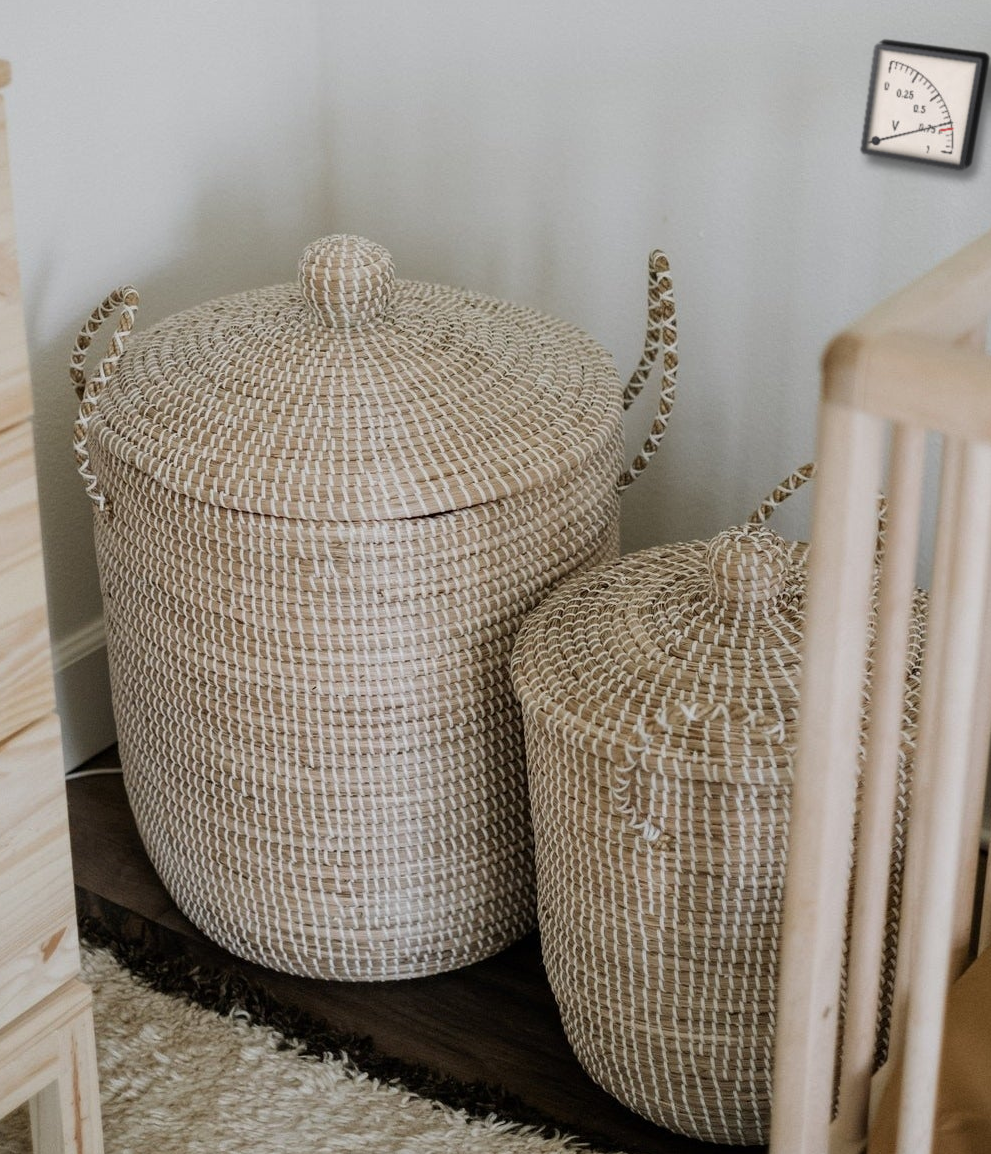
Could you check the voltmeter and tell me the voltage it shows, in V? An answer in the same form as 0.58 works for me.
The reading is 0.75
